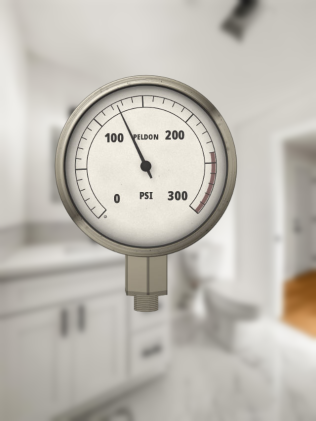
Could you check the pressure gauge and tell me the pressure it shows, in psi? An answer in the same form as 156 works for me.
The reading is 125
